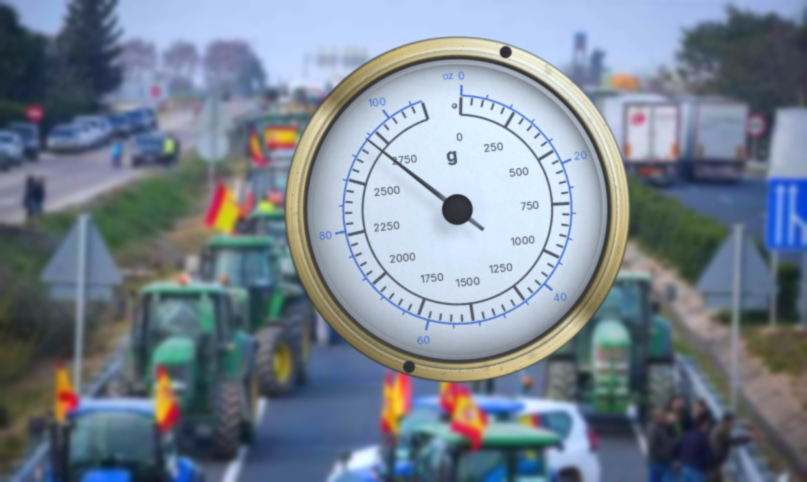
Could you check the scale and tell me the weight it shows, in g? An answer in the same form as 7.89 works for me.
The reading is 2700
